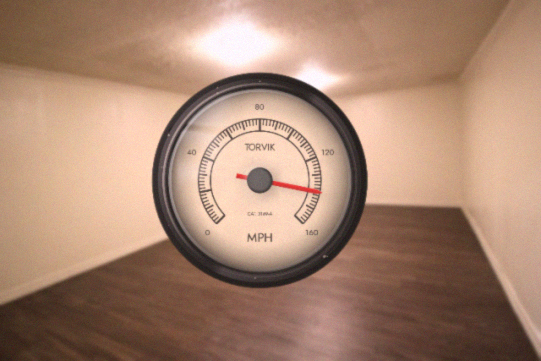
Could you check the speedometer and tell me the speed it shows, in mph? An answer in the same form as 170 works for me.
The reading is 140
